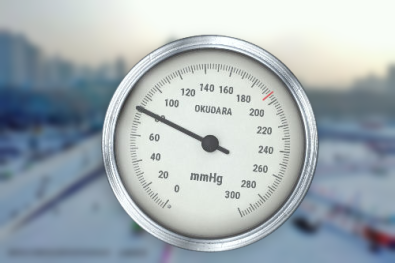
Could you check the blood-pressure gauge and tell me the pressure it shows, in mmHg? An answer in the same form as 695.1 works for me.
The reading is 80
